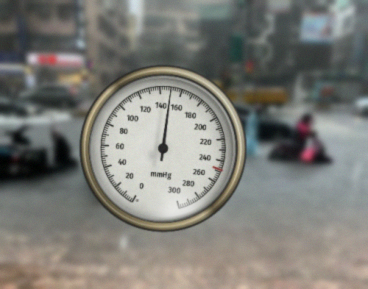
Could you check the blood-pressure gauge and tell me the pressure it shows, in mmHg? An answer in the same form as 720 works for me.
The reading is 150
